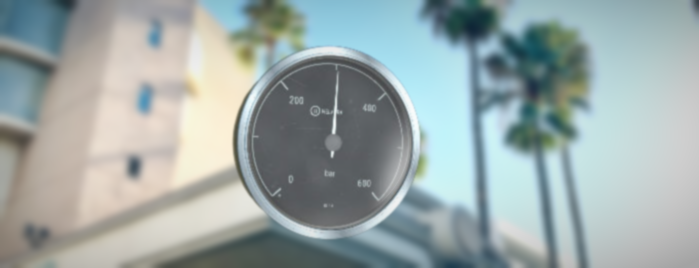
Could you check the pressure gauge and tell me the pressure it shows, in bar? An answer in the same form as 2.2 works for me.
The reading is 300
